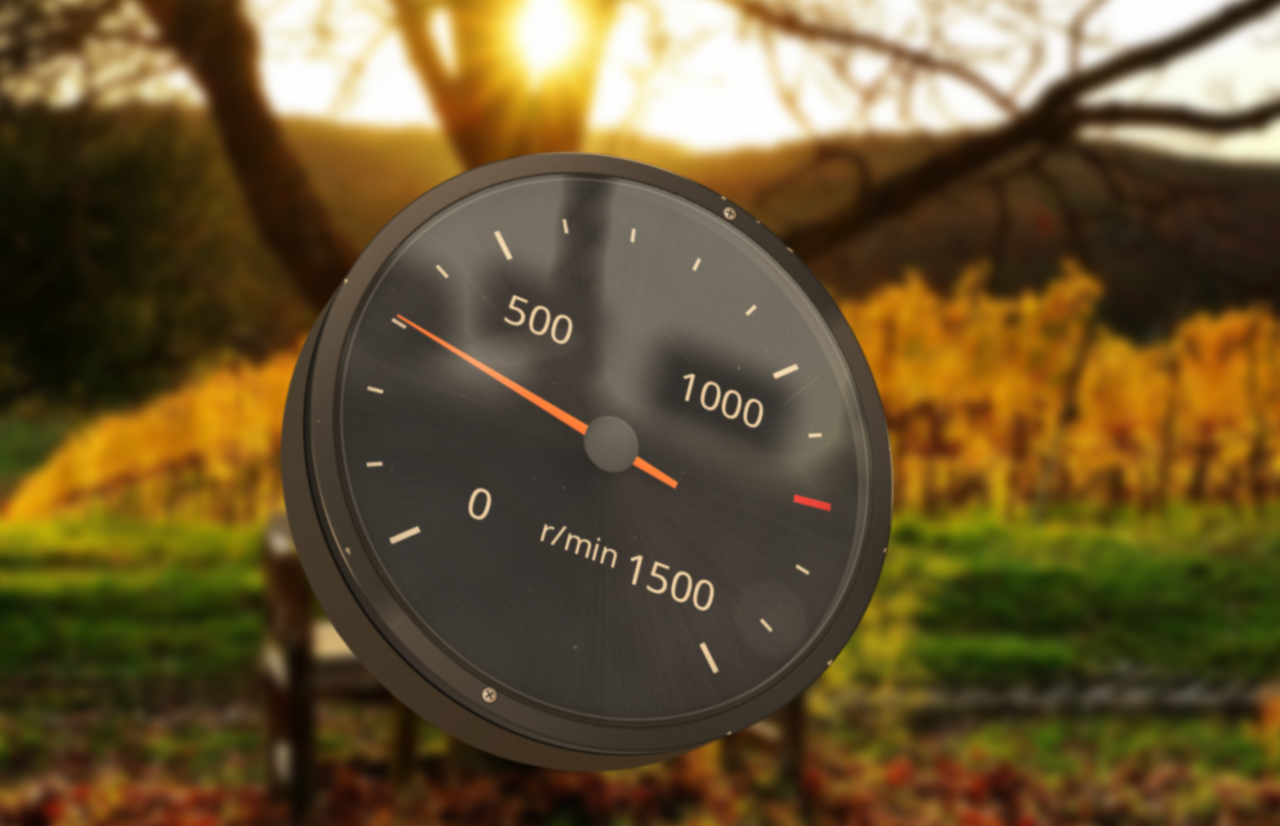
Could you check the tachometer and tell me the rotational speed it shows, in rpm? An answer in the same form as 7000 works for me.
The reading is 300
